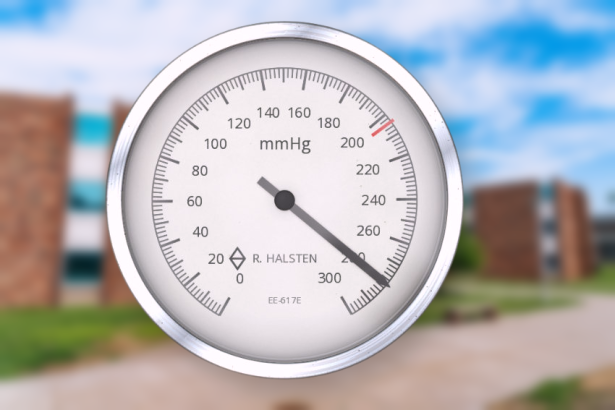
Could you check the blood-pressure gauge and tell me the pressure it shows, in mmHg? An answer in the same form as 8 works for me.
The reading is 280
